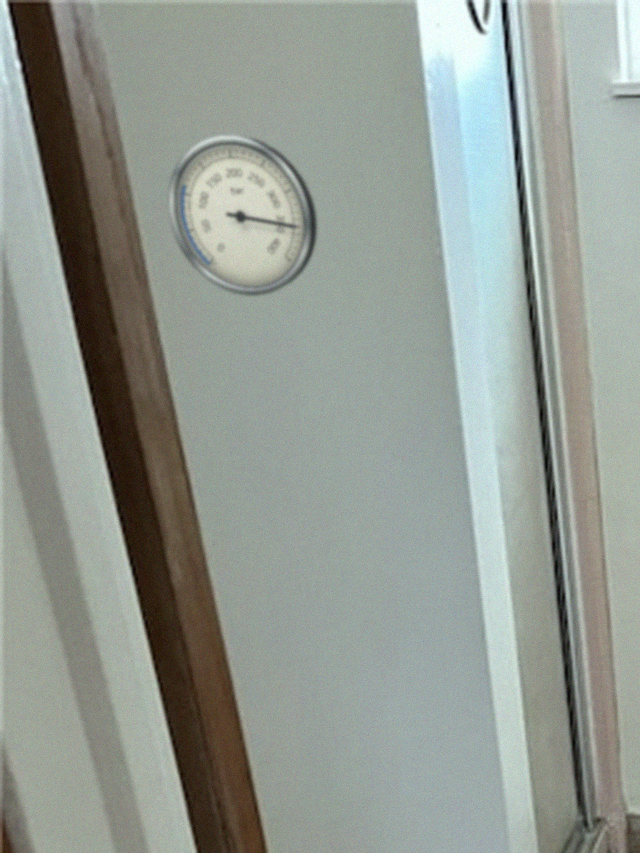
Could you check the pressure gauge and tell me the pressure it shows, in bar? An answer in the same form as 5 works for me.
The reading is 350
